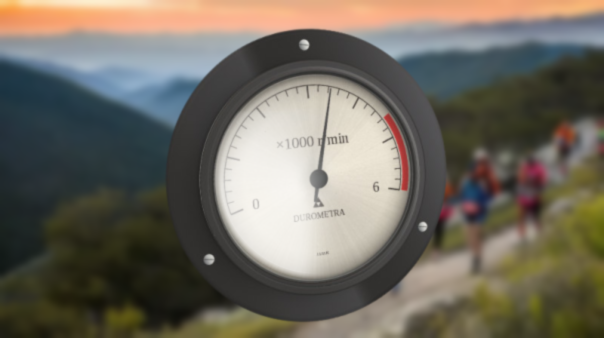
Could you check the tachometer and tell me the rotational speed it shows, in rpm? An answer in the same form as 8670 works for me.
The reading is 3400
